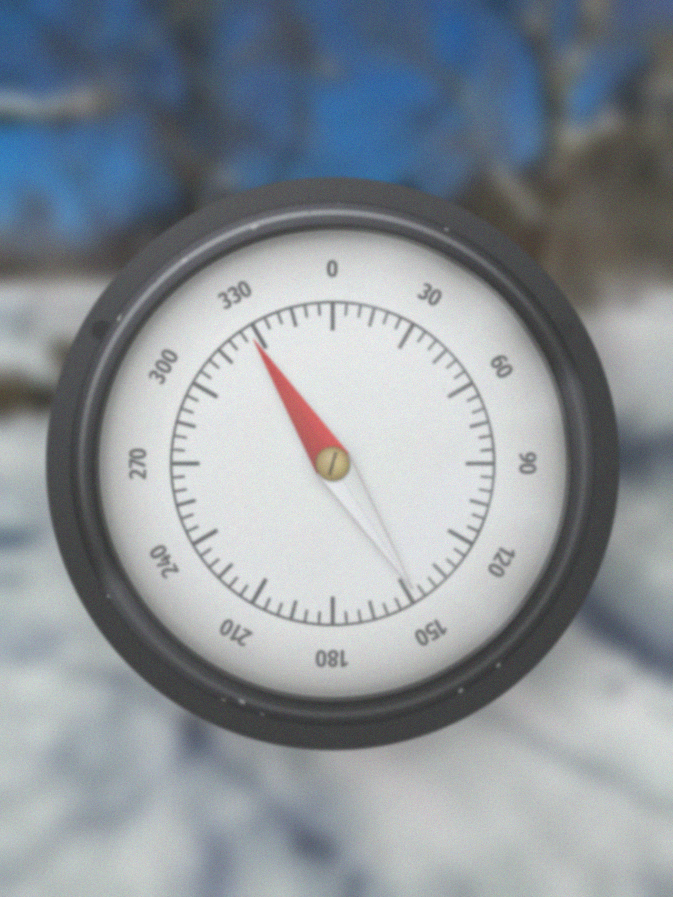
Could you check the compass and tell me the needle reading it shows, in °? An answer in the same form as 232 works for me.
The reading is 327.5
